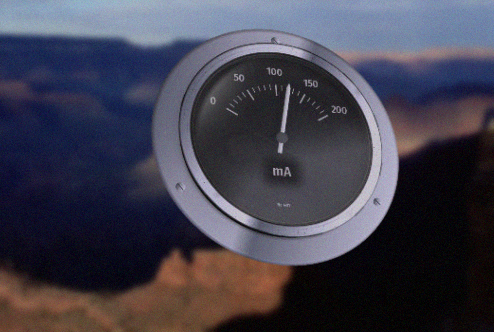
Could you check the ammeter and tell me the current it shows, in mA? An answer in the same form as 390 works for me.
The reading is 120
